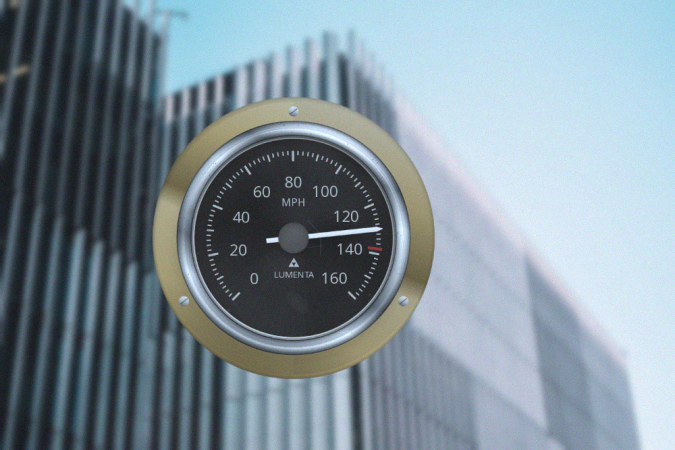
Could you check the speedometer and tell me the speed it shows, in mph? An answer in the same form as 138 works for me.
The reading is 130
